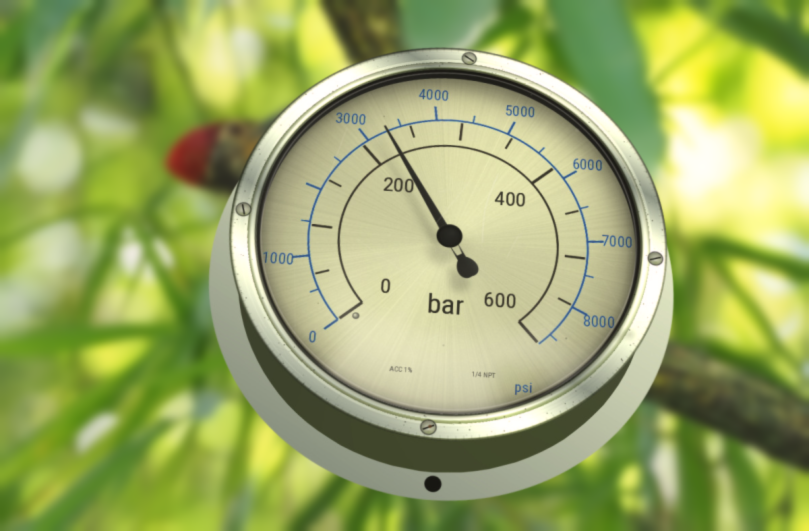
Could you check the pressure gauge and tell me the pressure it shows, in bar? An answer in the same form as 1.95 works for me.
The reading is 225
